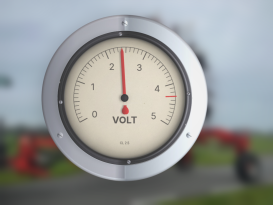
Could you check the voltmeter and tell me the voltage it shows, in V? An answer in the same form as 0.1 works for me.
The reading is 2.4
